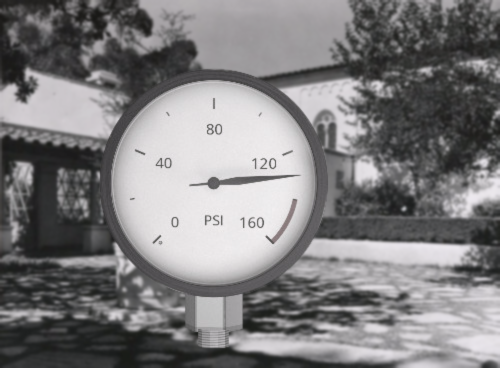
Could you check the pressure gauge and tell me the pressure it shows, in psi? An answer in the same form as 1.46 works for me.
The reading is 130
